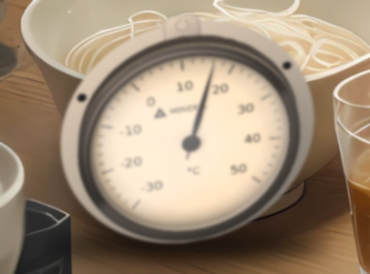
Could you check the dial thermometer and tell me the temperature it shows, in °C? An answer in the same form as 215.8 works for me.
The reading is 16
